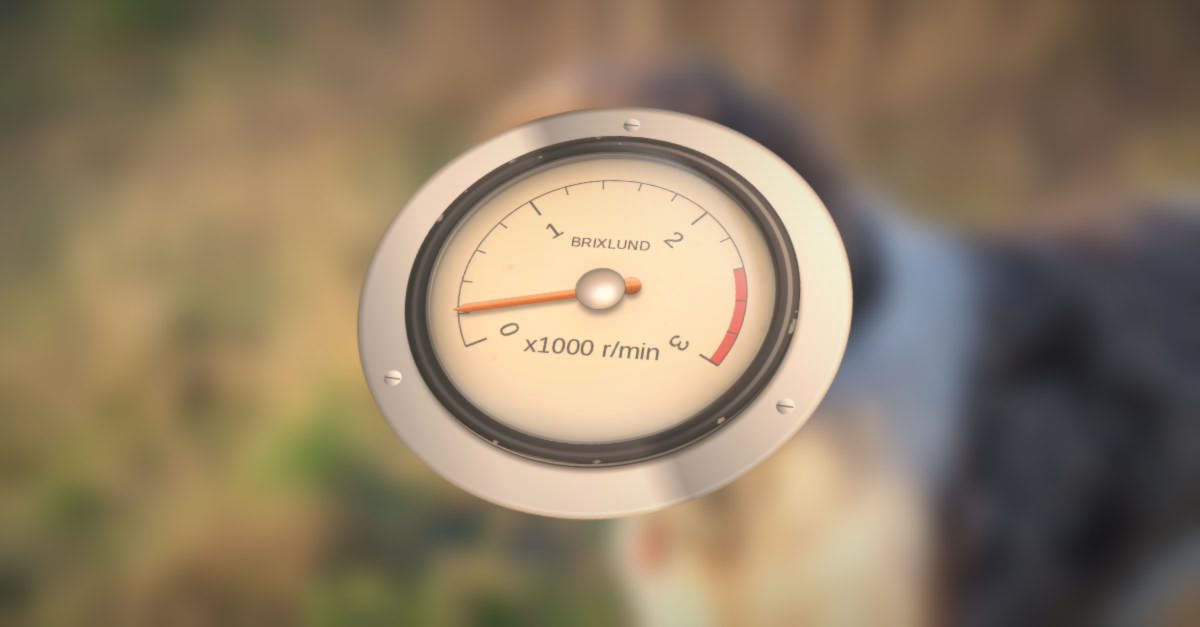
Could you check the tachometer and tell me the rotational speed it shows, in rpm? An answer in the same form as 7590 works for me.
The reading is 200
